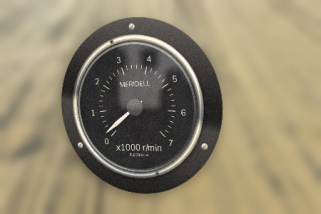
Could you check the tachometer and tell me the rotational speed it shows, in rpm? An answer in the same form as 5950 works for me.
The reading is 200
